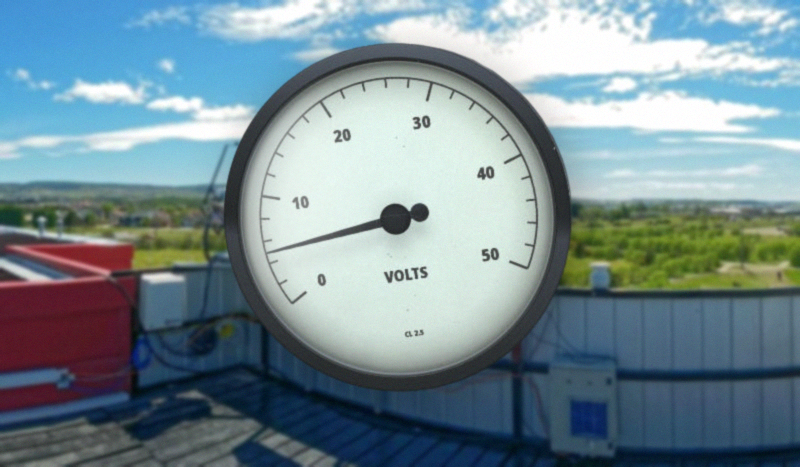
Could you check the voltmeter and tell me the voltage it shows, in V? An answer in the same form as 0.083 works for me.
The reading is 5
